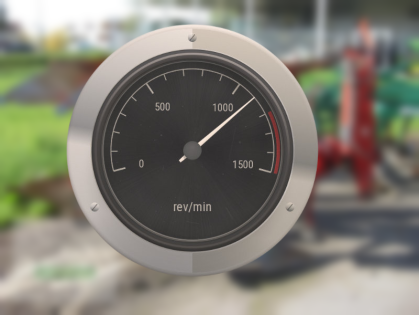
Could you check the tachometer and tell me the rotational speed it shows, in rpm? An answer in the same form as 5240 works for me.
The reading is 1100
